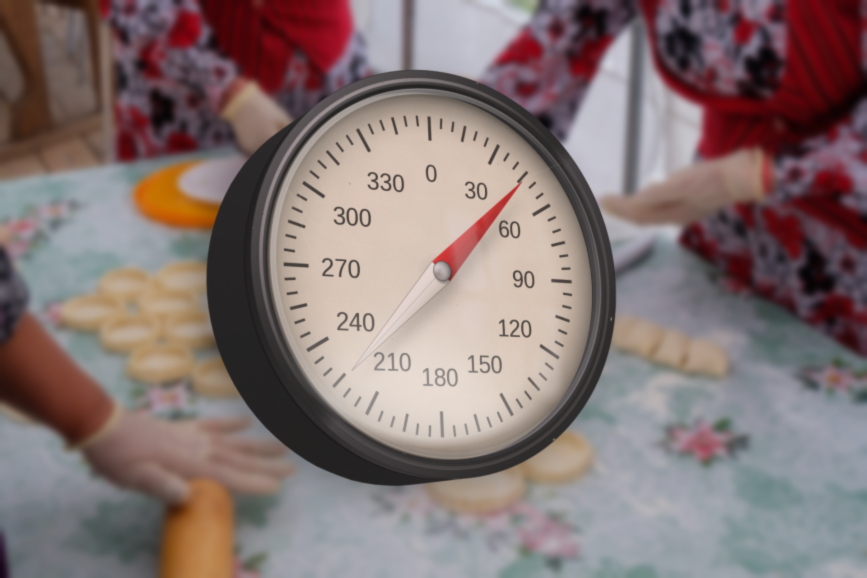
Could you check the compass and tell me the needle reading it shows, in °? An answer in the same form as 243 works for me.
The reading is 45
